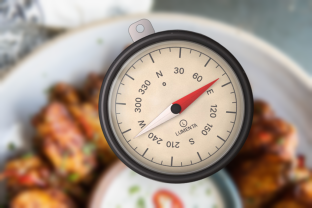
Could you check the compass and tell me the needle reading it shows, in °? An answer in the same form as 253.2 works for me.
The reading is 80
